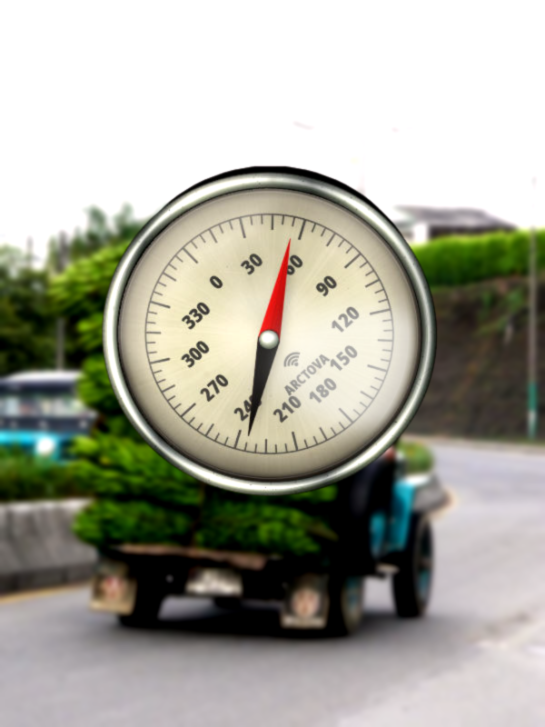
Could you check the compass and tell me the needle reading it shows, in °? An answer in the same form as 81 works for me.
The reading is 55
